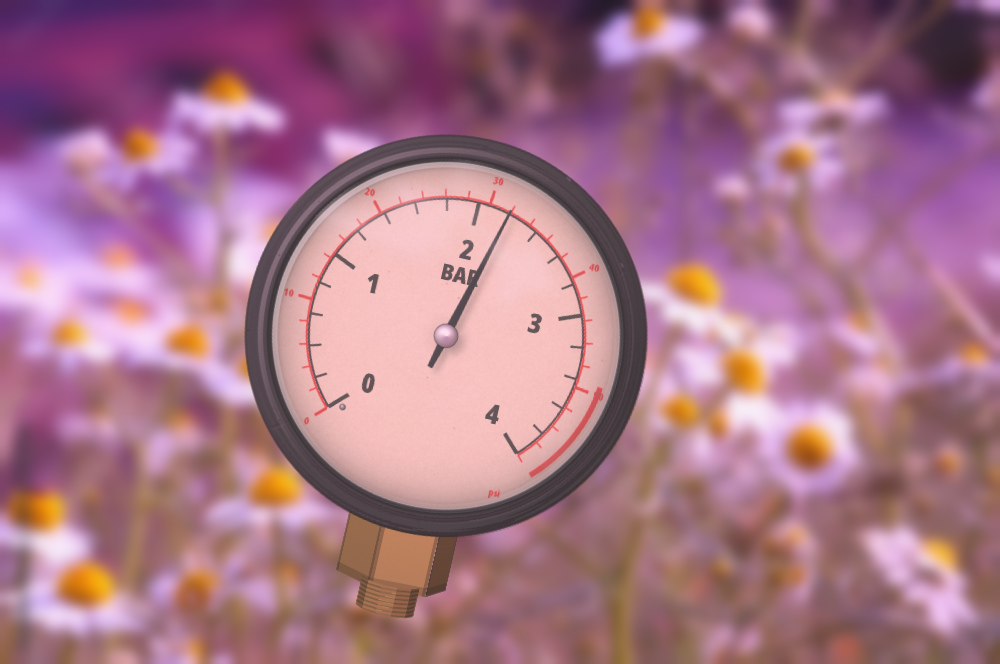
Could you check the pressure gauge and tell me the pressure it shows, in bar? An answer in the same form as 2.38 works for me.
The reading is 2.2
